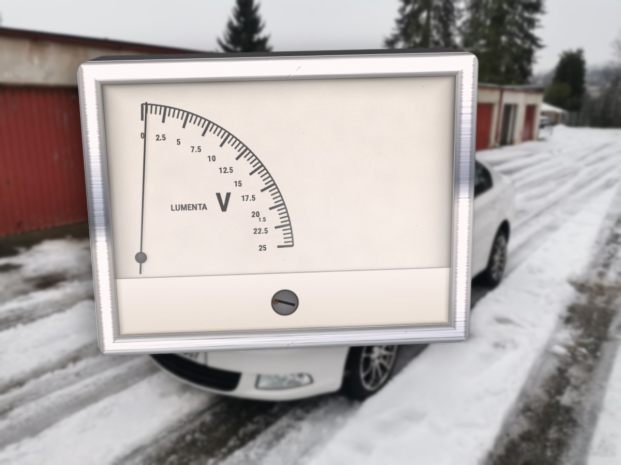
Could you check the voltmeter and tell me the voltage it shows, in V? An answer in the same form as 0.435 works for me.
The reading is 0.5
